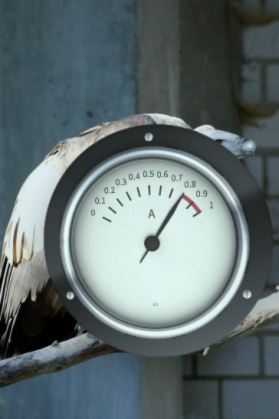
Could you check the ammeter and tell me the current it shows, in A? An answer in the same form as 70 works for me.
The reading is 0.8
